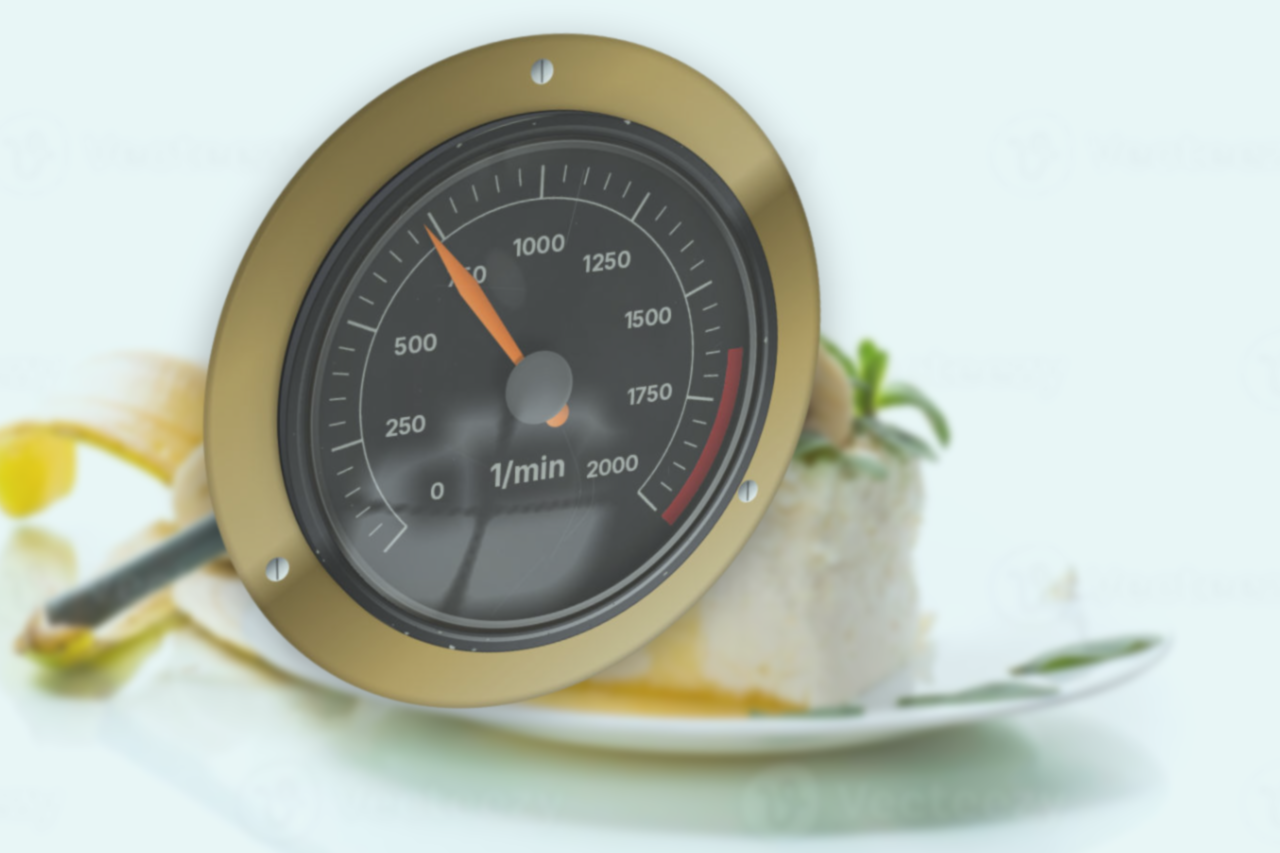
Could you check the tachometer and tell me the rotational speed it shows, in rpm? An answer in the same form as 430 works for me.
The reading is 725
